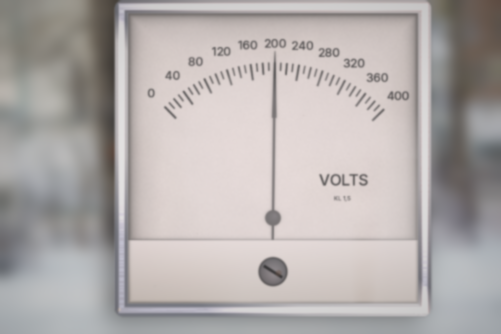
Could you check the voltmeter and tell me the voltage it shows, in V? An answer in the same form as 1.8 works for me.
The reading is 200
